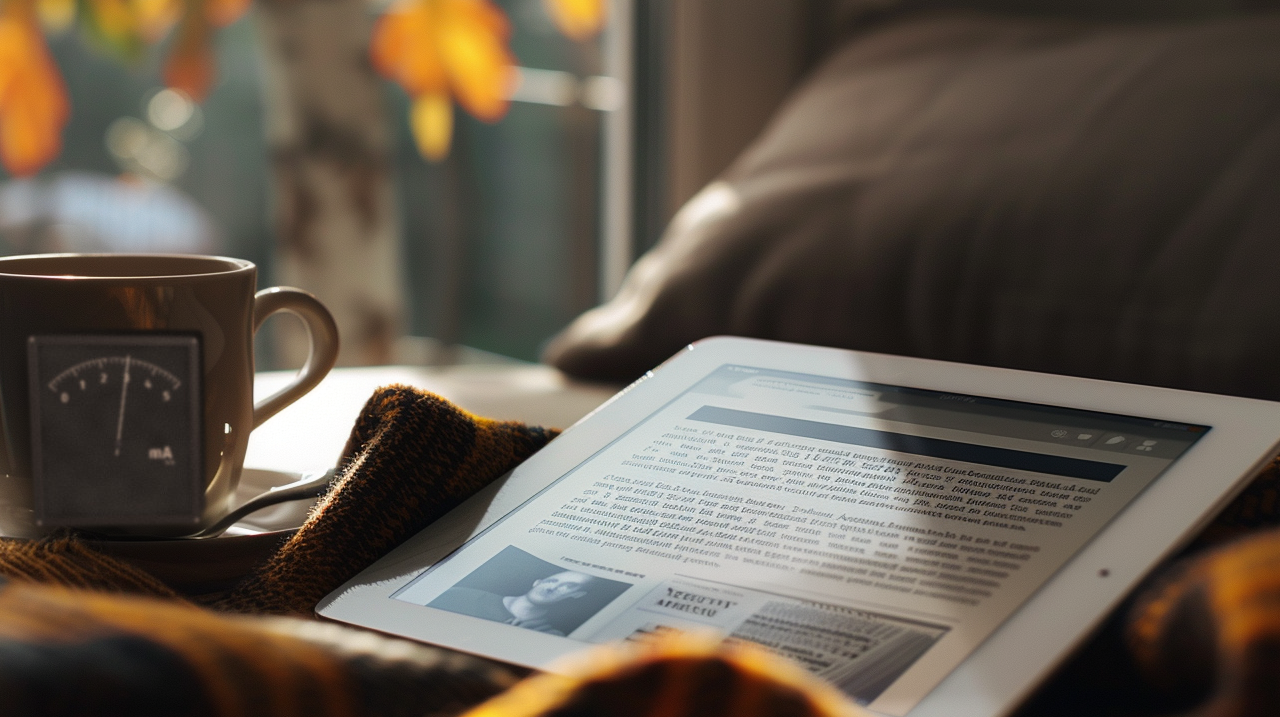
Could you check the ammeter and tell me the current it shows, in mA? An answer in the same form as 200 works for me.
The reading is 3
